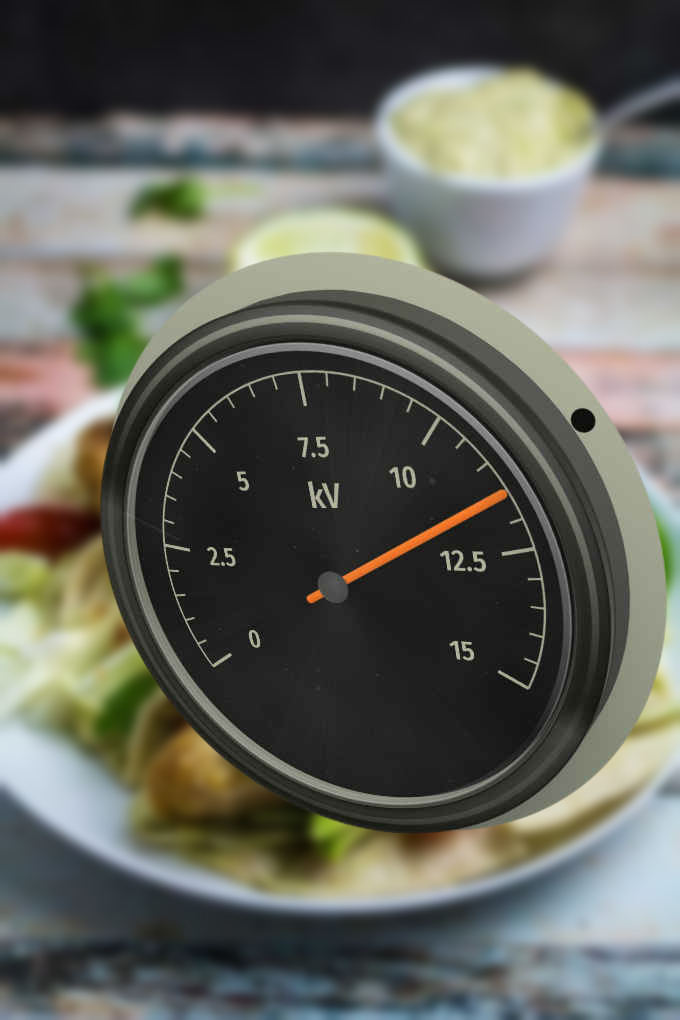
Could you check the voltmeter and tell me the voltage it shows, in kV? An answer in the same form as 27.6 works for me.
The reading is 11.5
